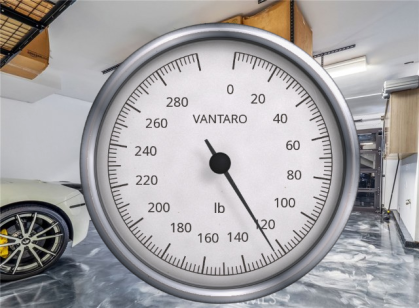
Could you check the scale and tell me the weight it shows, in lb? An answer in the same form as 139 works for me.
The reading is 124
